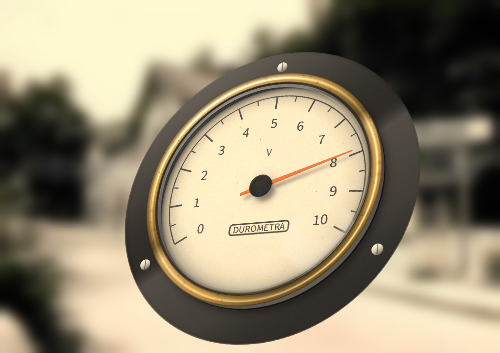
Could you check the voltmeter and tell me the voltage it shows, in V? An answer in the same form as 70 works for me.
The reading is 8
